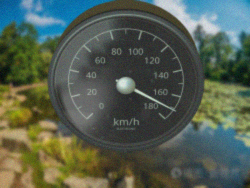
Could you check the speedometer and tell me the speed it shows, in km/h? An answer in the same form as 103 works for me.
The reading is 170
